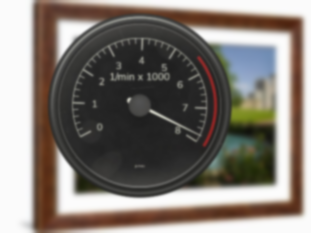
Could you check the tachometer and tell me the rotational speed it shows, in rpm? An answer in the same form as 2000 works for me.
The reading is 7800
